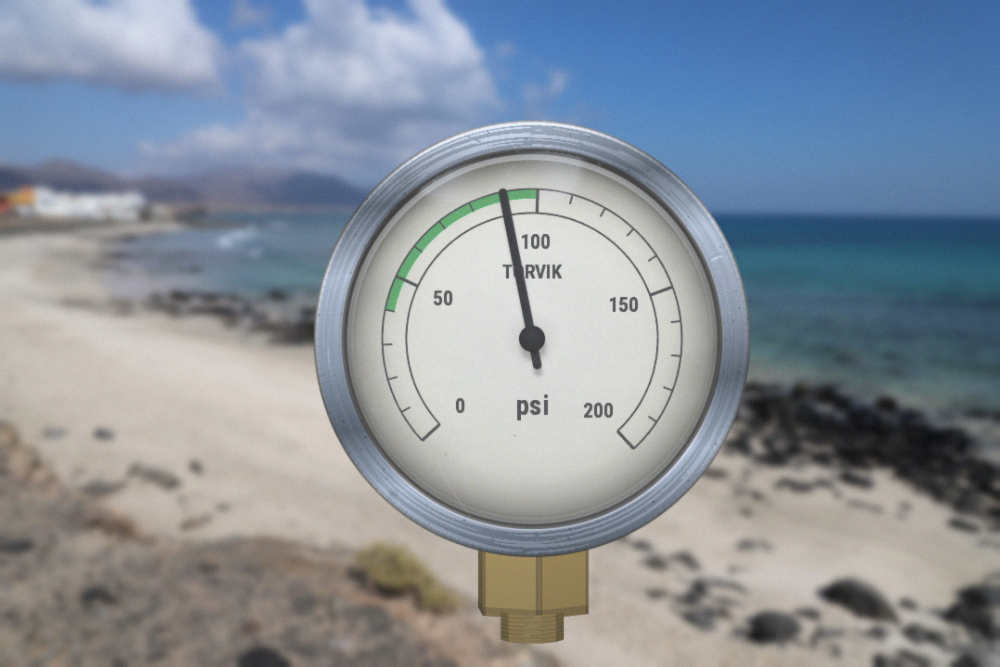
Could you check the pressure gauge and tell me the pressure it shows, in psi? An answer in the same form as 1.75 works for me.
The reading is 90
